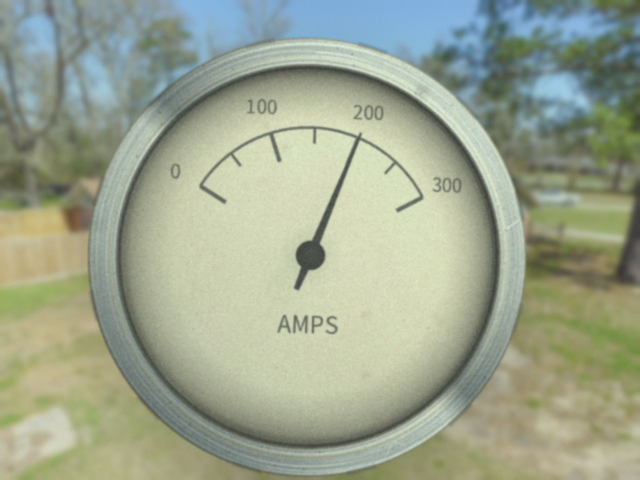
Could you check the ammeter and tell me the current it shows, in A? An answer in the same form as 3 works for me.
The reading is 200
